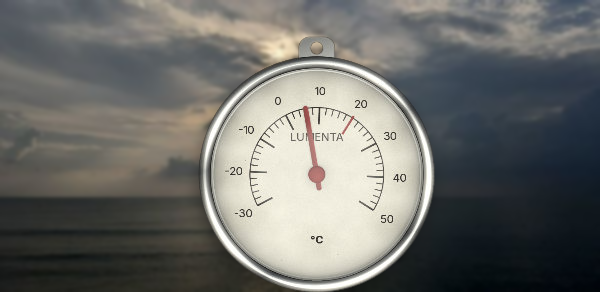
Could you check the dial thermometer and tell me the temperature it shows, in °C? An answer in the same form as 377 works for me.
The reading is 6
